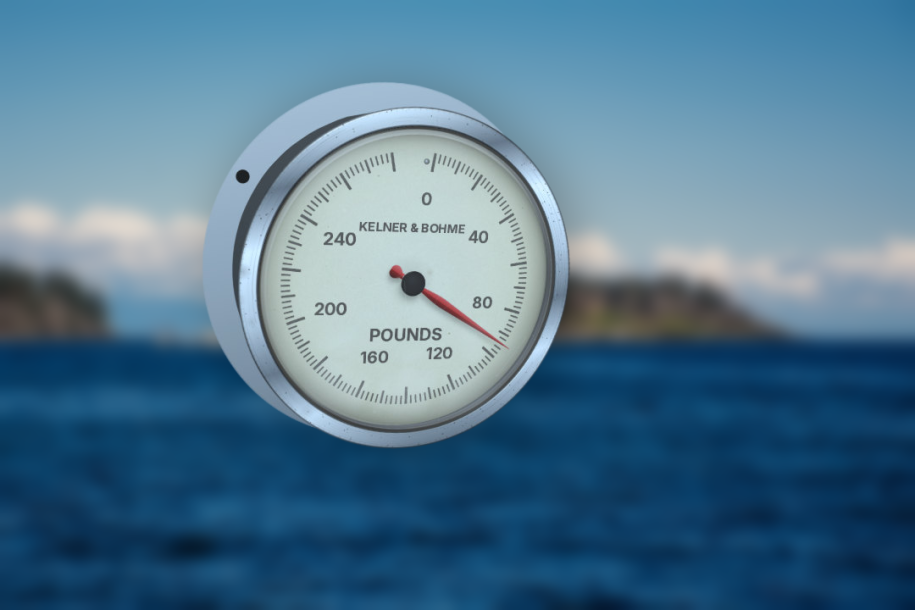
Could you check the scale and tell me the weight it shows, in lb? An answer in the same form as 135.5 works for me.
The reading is 94
